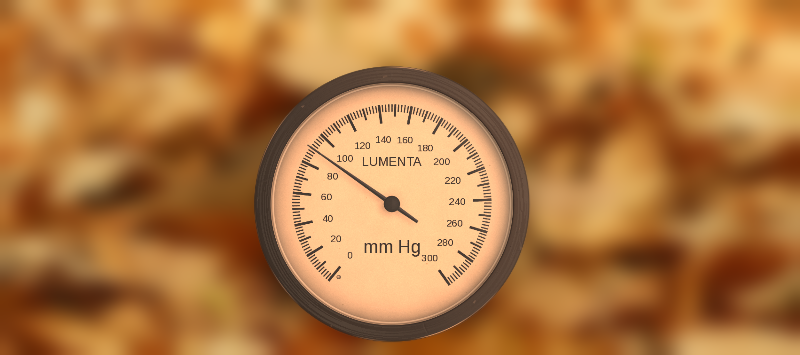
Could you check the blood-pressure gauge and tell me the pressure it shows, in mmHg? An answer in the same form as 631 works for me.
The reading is 90
